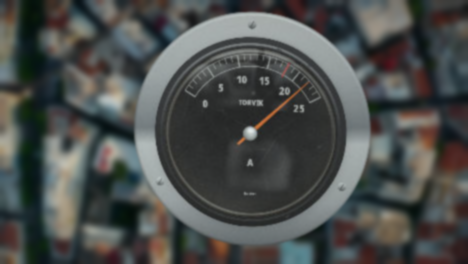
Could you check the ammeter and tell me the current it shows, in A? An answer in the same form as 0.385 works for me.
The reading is 22
